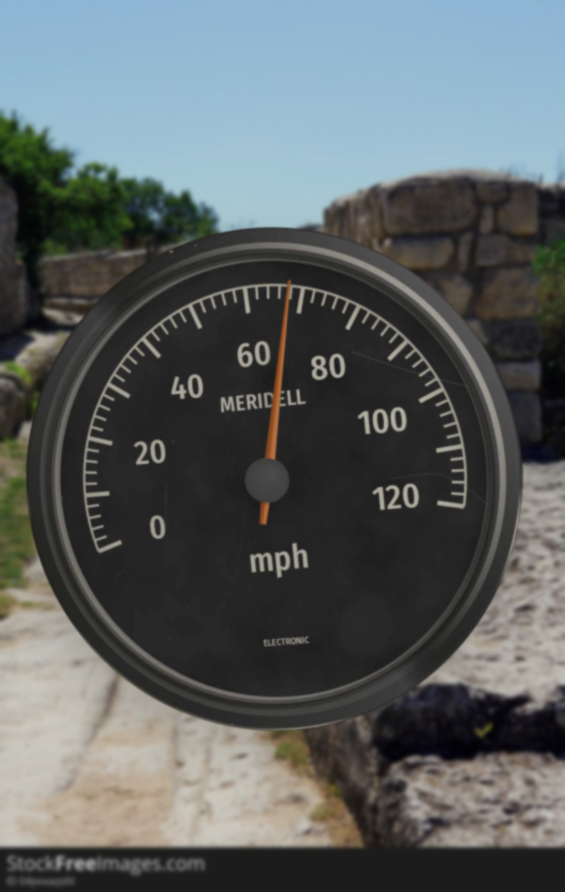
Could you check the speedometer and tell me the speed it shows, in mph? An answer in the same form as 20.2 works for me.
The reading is 68
